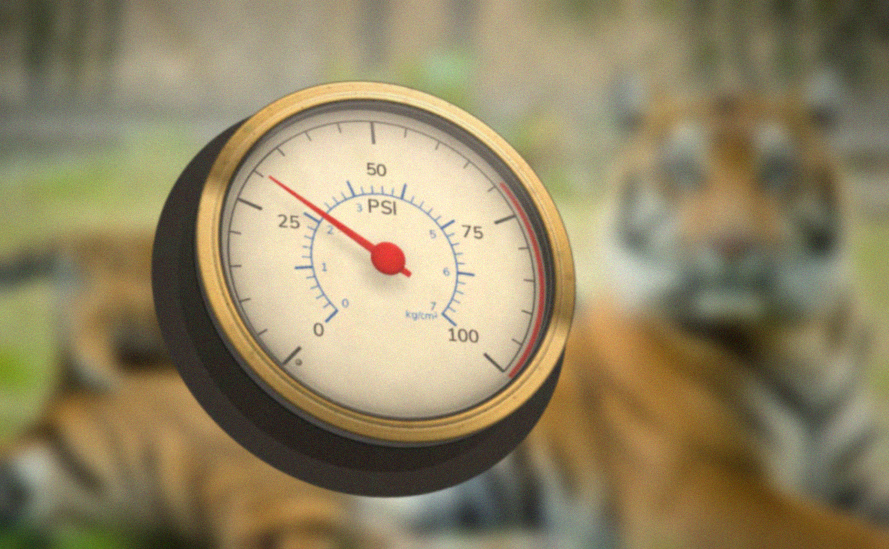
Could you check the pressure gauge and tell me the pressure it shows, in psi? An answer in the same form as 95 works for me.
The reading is 30
